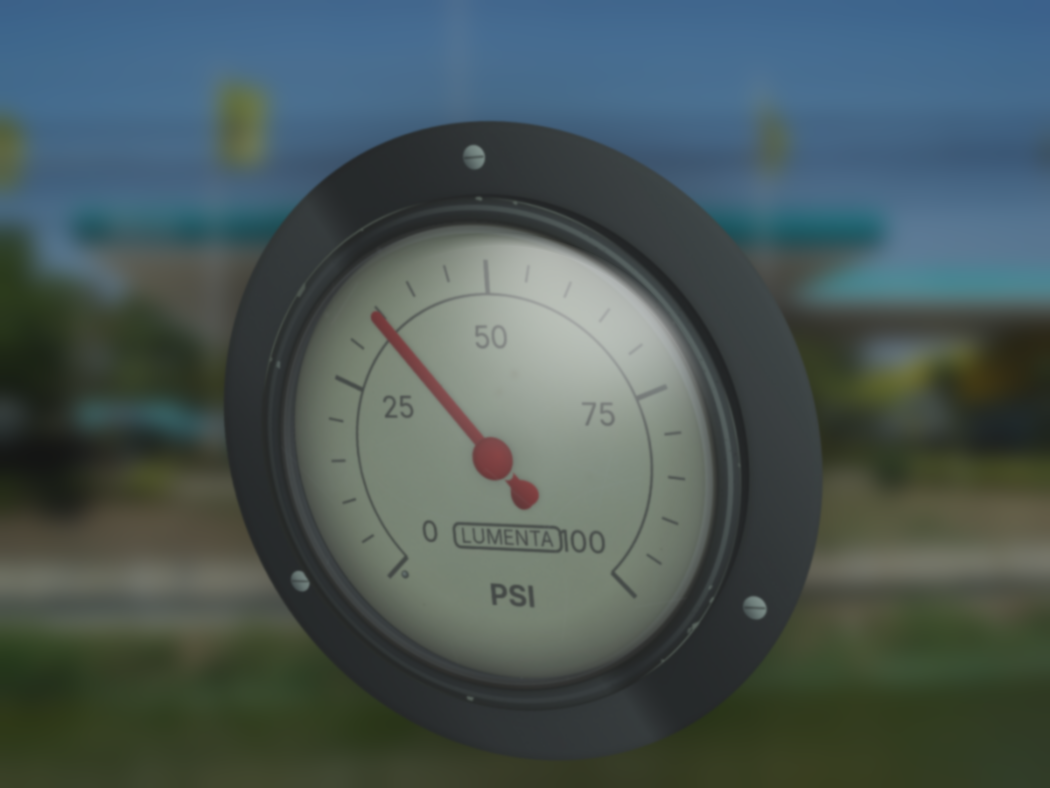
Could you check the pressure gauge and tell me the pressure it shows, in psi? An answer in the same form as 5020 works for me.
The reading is 35
